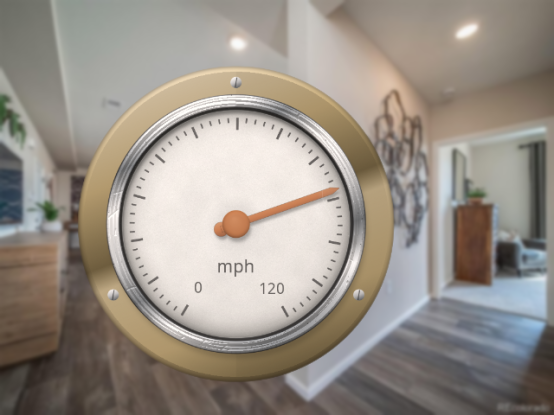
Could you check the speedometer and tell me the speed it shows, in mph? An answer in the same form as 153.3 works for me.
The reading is 88
